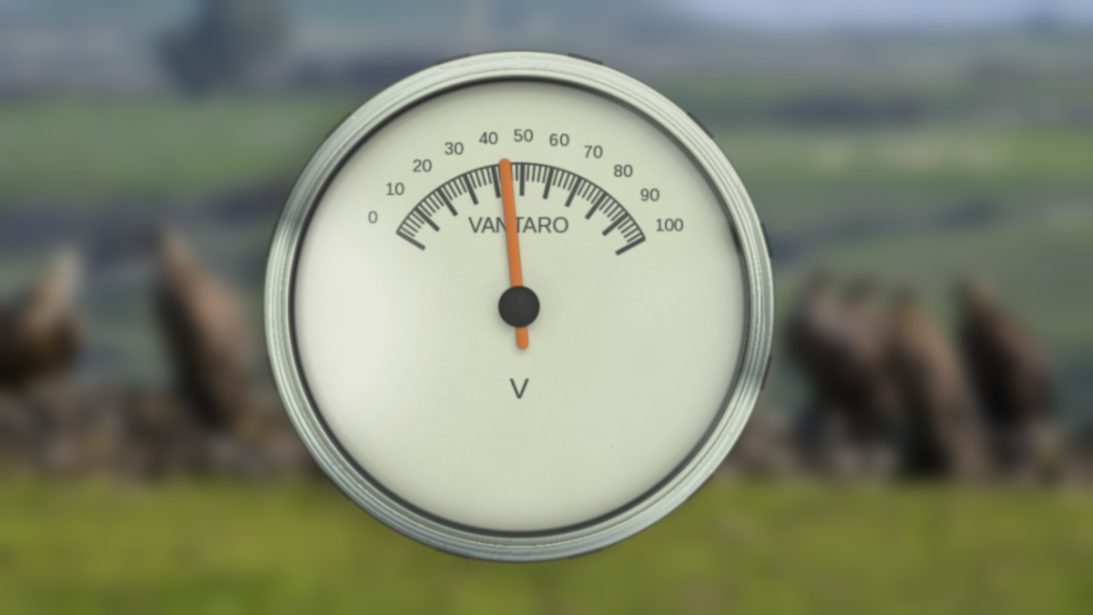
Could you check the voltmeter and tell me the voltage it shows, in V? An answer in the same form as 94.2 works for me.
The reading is 44
